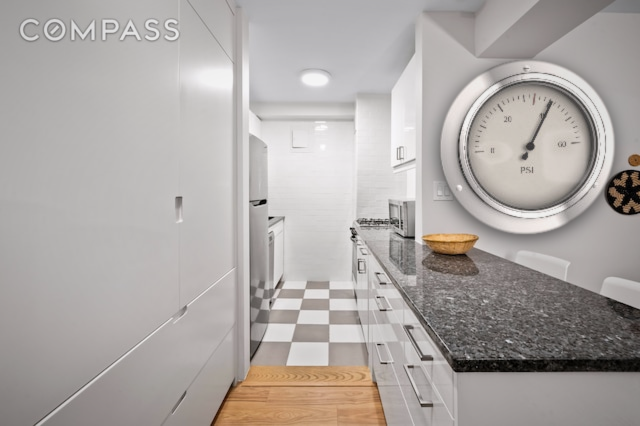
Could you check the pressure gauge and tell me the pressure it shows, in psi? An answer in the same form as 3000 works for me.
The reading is 40
